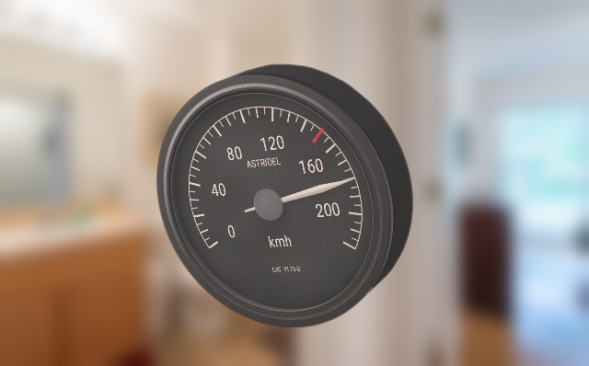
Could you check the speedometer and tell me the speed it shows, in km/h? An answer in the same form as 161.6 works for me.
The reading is 180
